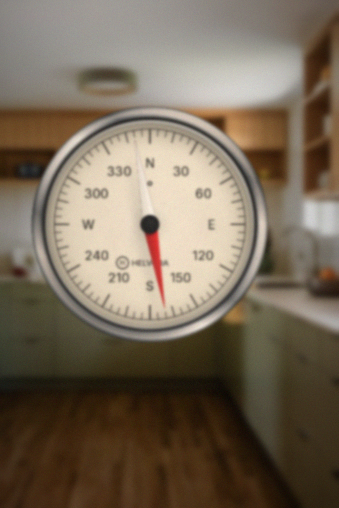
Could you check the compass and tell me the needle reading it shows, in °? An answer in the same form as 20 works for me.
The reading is 170
